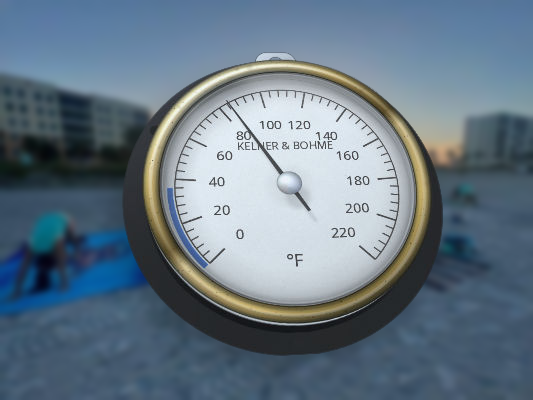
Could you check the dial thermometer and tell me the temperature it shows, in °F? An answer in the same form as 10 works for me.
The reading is 84
